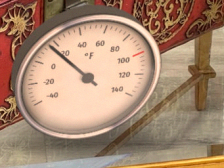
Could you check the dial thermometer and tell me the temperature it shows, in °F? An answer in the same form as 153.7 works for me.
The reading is 16
